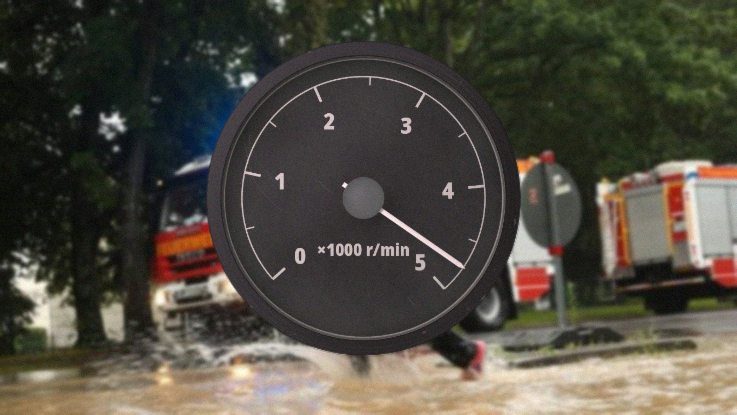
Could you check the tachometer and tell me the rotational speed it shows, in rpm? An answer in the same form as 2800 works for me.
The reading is 4750
